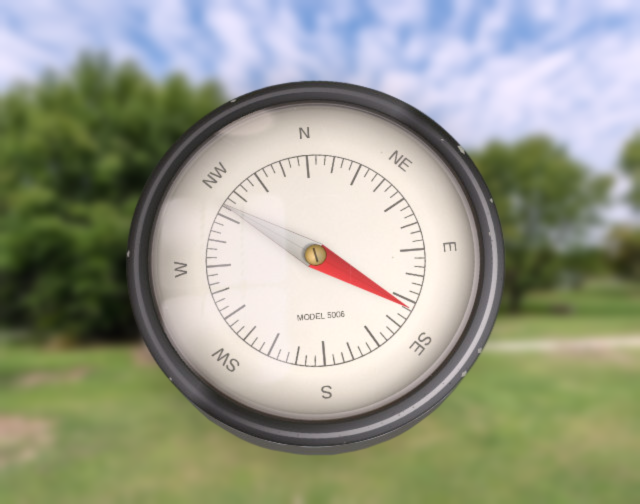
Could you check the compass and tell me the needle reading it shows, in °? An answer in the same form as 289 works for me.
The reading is 125
